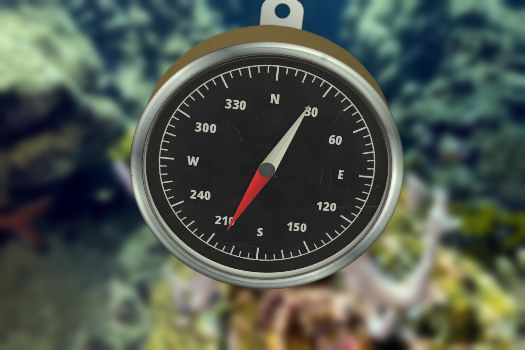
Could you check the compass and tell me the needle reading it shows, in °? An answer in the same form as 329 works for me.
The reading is 205
